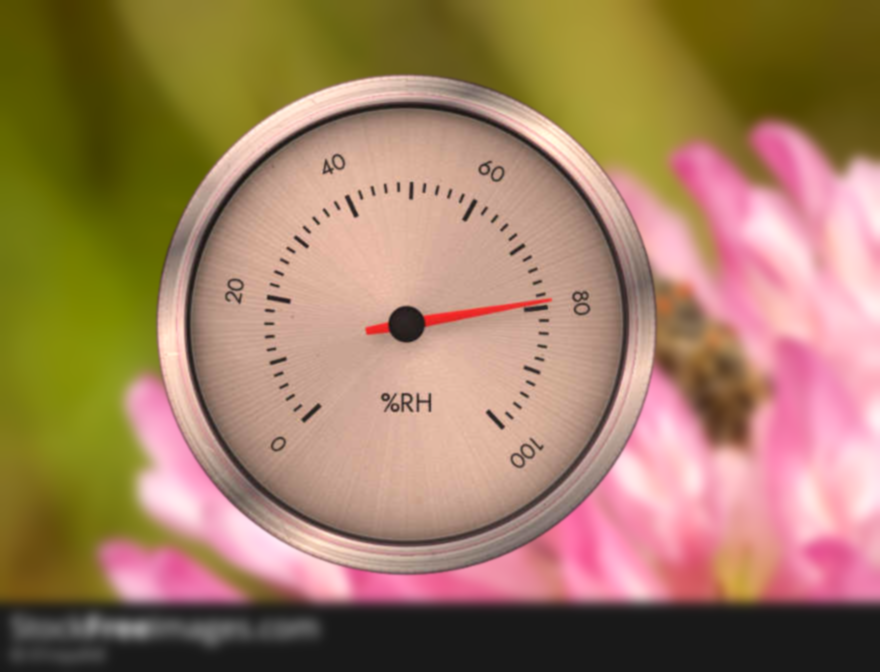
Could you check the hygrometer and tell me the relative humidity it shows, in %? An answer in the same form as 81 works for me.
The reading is 79
